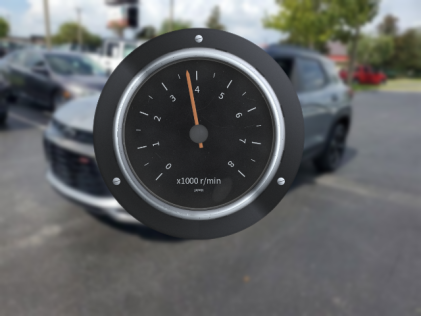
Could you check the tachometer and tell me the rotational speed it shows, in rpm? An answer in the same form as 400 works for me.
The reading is 3750
